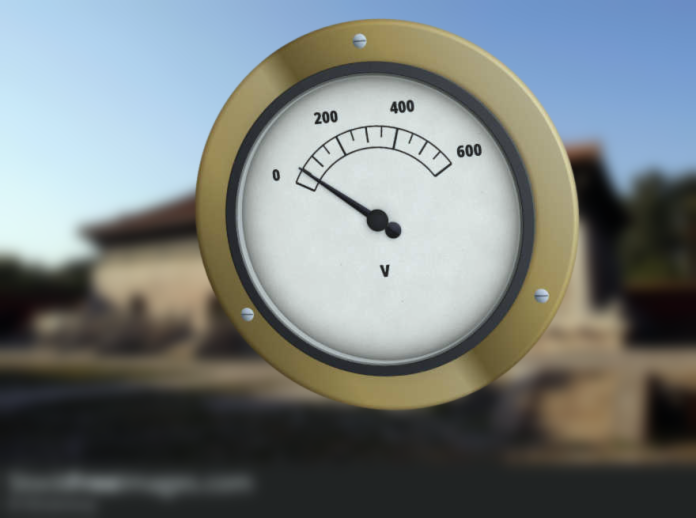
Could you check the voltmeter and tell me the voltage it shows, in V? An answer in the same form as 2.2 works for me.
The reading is 50
